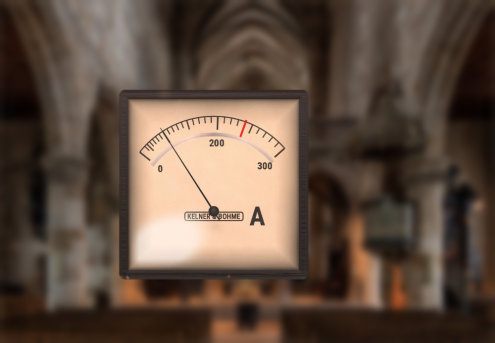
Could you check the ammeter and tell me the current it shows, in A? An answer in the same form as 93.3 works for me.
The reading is 100
